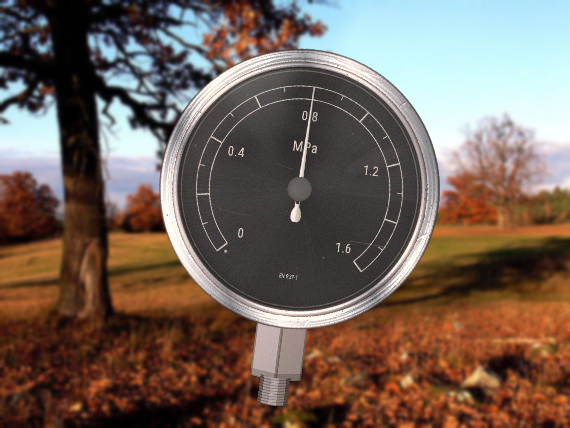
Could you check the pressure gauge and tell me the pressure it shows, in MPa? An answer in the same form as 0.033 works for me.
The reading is 0.8
